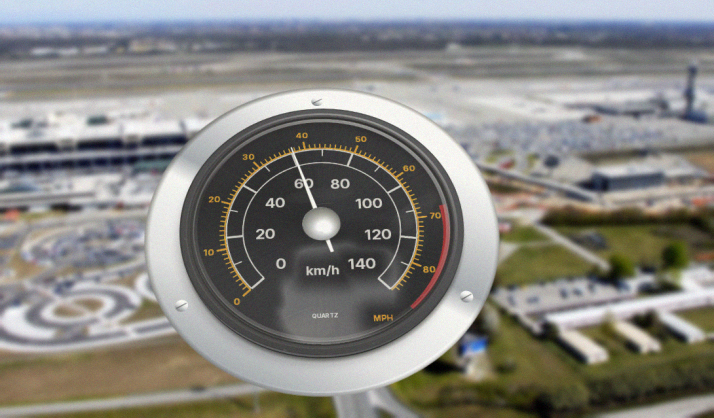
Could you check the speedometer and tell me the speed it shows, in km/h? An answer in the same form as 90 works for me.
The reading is 60
